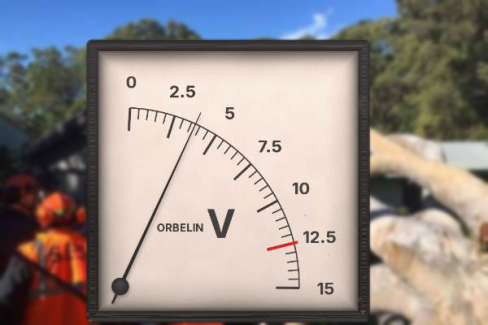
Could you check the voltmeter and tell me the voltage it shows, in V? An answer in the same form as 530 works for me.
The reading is 3.75
